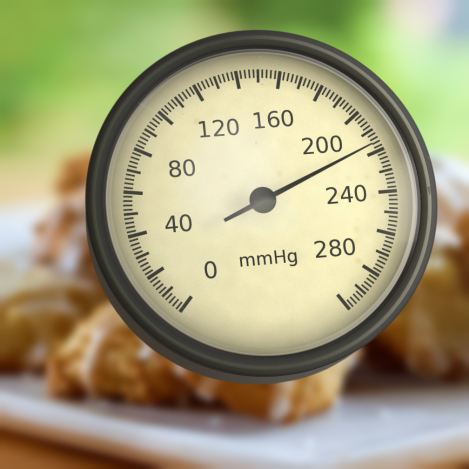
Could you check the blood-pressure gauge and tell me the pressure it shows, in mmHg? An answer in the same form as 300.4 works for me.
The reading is 216
